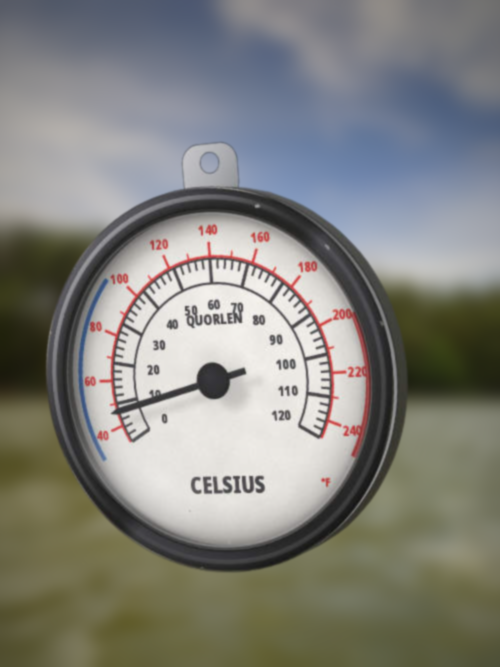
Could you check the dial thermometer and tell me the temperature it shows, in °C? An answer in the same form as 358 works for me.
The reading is 8
